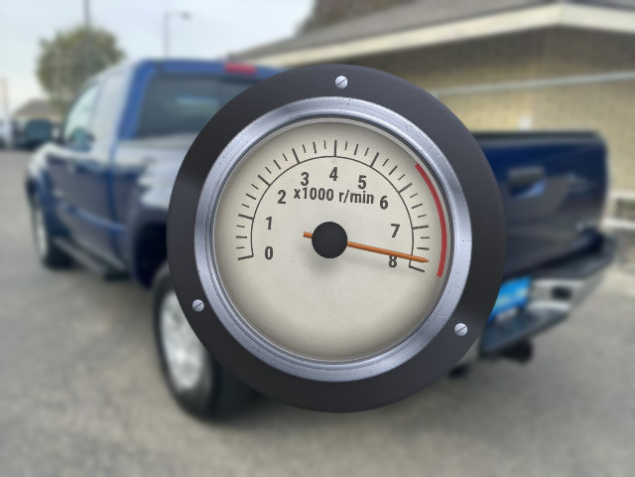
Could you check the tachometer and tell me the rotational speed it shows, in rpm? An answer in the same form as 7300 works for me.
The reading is 7750
